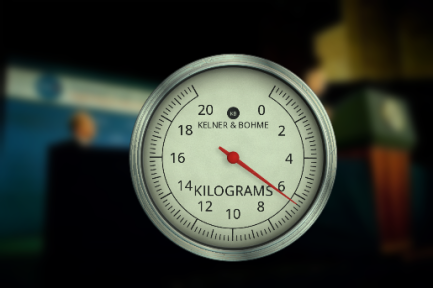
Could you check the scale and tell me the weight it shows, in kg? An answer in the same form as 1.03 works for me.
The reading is 6.4
